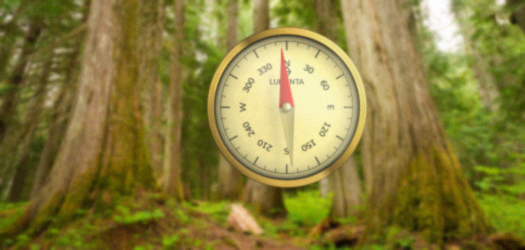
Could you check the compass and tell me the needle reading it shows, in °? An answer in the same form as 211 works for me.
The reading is 355
